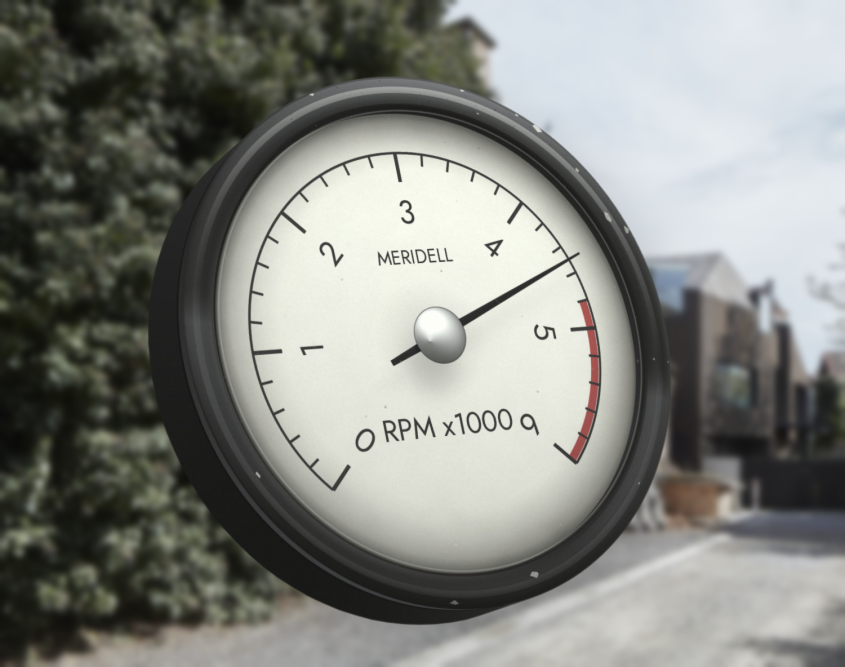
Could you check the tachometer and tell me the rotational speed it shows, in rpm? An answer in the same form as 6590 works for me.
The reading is 4500
